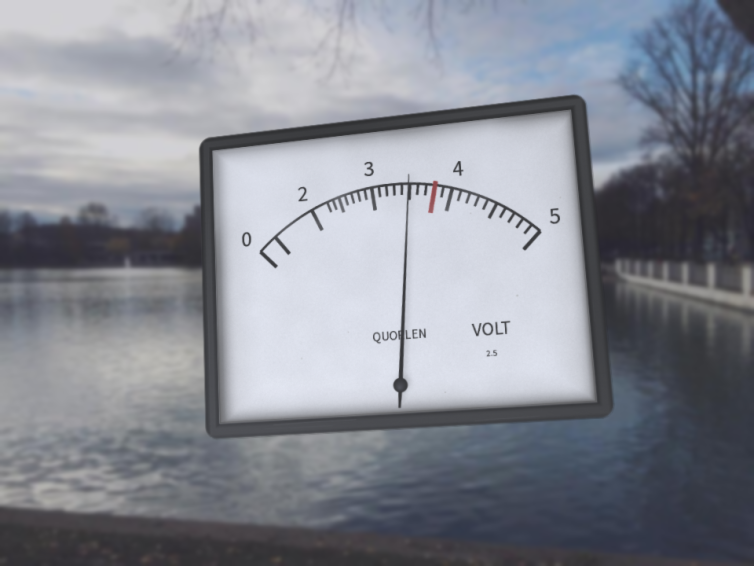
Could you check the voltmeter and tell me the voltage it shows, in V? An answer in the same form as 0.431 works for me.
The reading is 3.5
